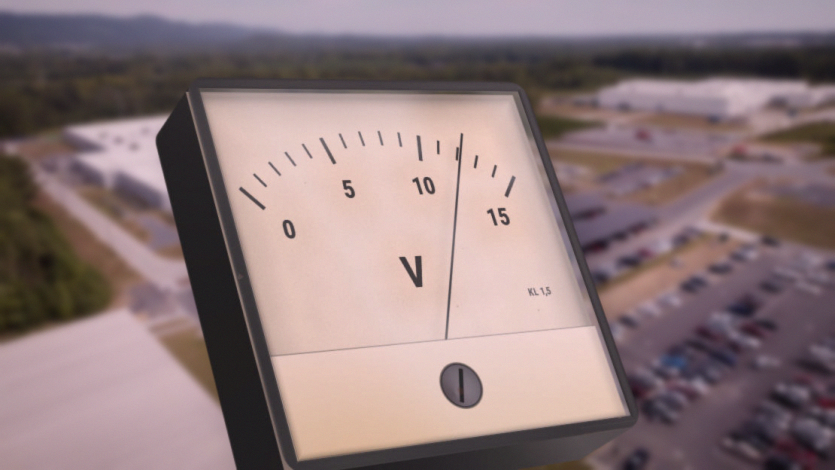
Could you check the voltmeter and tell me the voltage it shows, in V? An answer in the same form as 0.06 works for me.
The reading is 12
